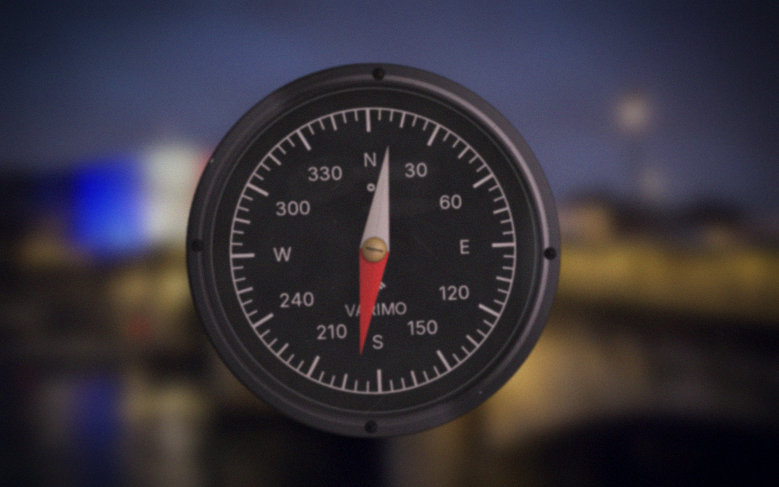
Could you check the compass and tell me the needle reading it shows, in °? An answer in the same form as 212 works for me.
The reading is 190
